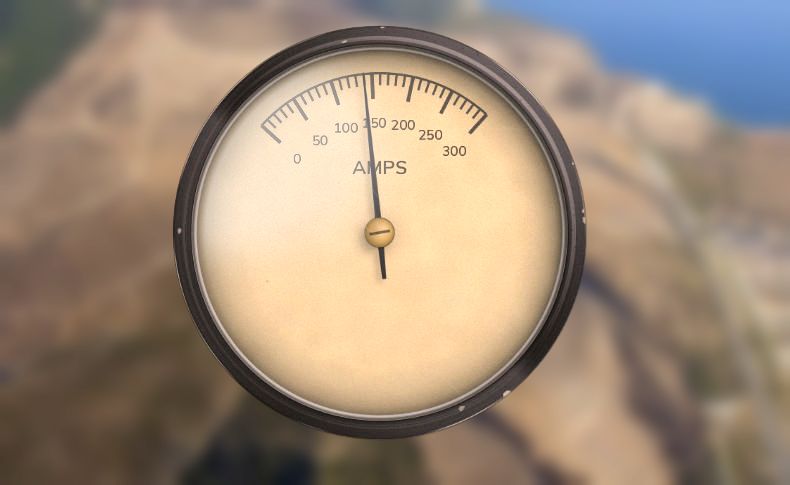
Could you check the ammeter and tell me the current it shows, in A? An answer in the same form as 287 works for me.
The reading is 140
